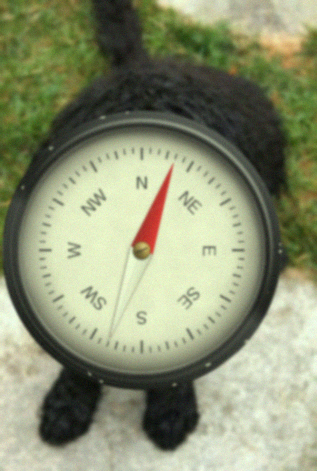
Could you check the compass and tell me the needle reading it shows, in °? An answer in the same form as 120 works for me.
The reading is 20
